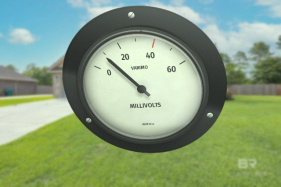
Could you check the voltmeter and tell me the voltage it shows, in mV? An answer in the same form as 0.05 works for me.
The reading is 10
